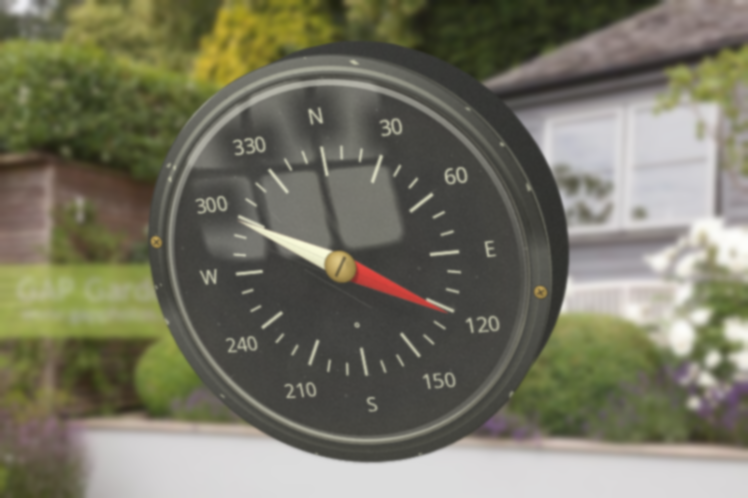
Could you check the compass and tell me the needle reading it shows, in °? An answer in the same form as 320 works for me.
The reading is 120
